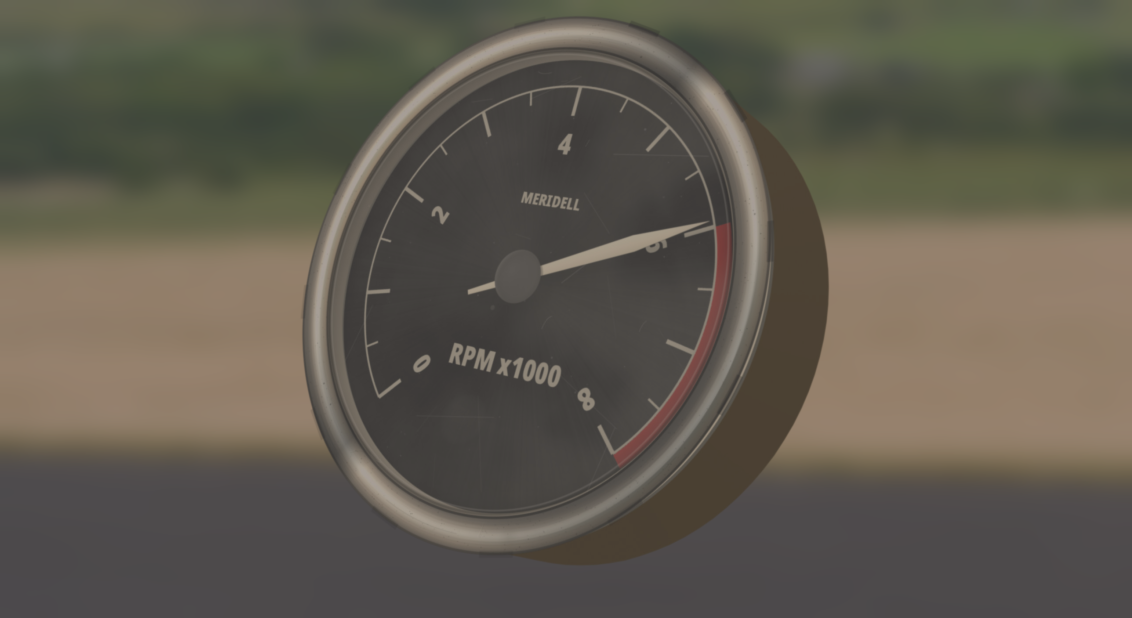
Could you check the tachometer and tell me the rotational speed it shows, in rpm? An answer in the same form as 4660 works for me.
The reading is 6000
